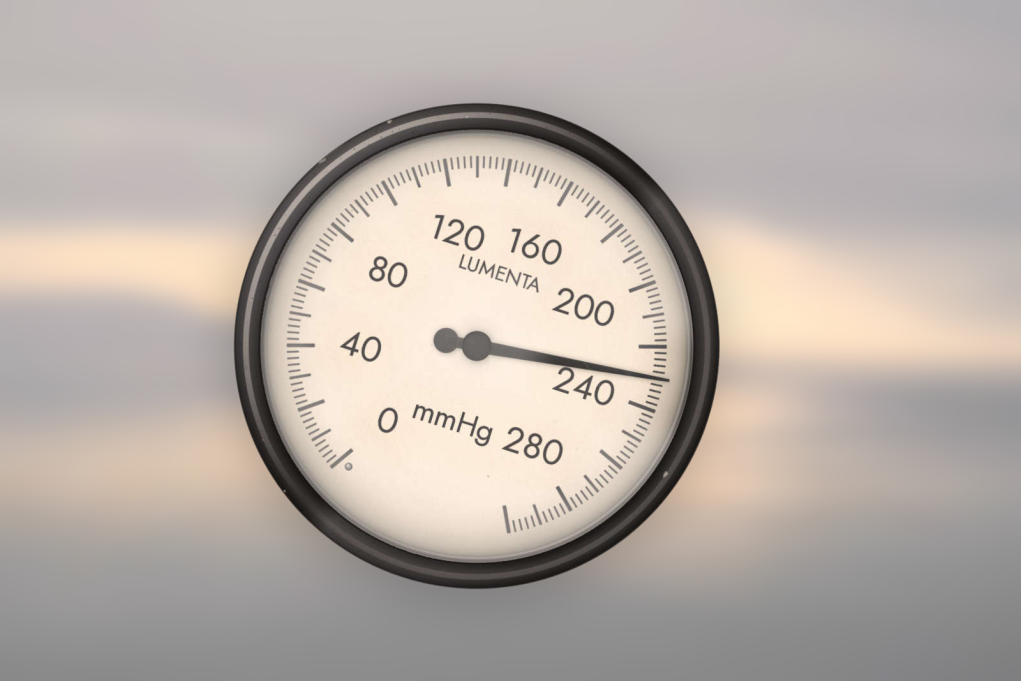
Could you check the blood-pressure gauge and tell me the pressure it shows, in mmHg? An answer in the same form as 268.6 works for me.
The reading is 230
